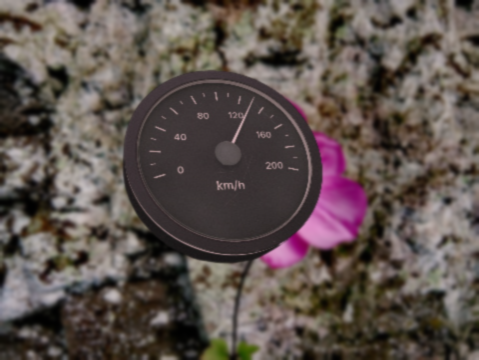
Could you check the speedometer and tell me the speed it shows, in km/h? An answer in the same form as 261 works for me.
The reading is 130
